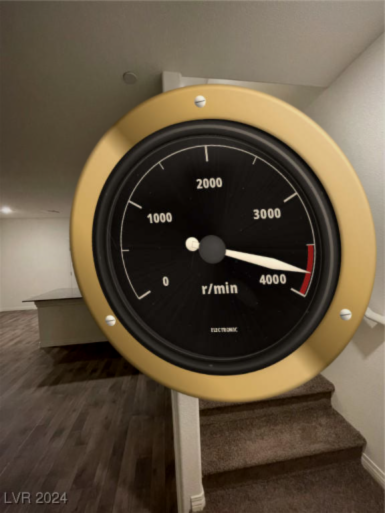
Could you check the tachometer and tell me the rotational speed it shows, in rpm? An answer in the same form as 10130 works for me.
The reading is 3750
